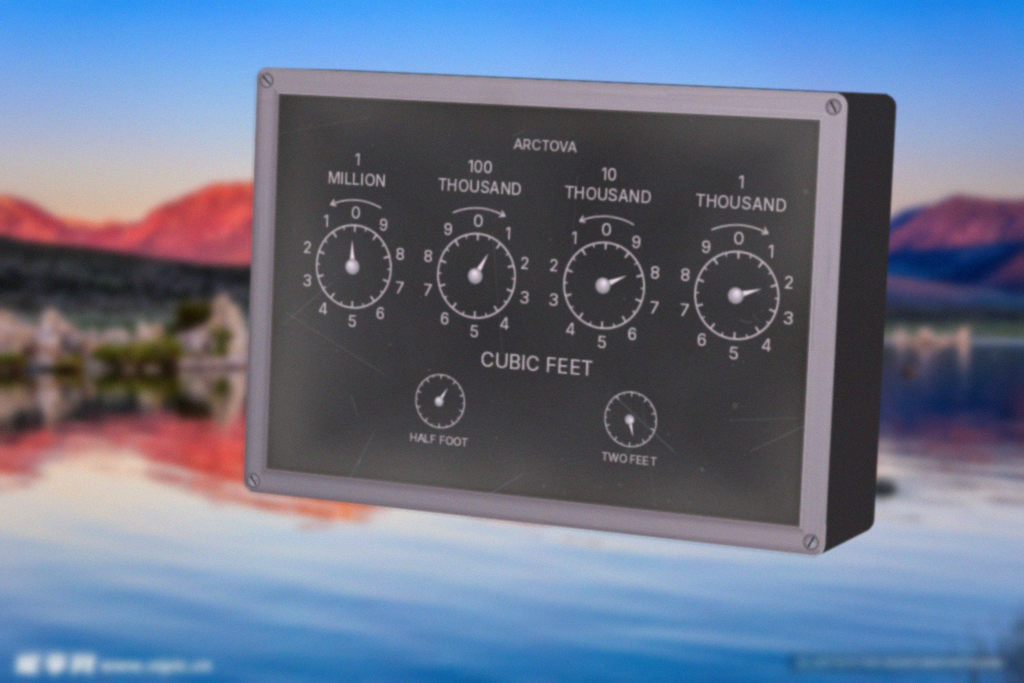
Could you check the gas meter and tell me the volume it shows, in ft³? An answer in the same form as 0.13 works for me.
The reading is 8200
